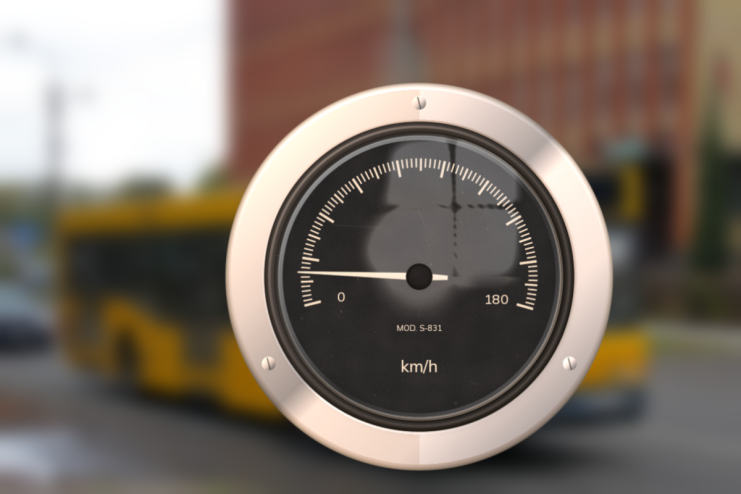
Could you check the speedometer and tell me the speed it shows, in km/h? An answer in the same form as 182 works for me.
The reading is 14
